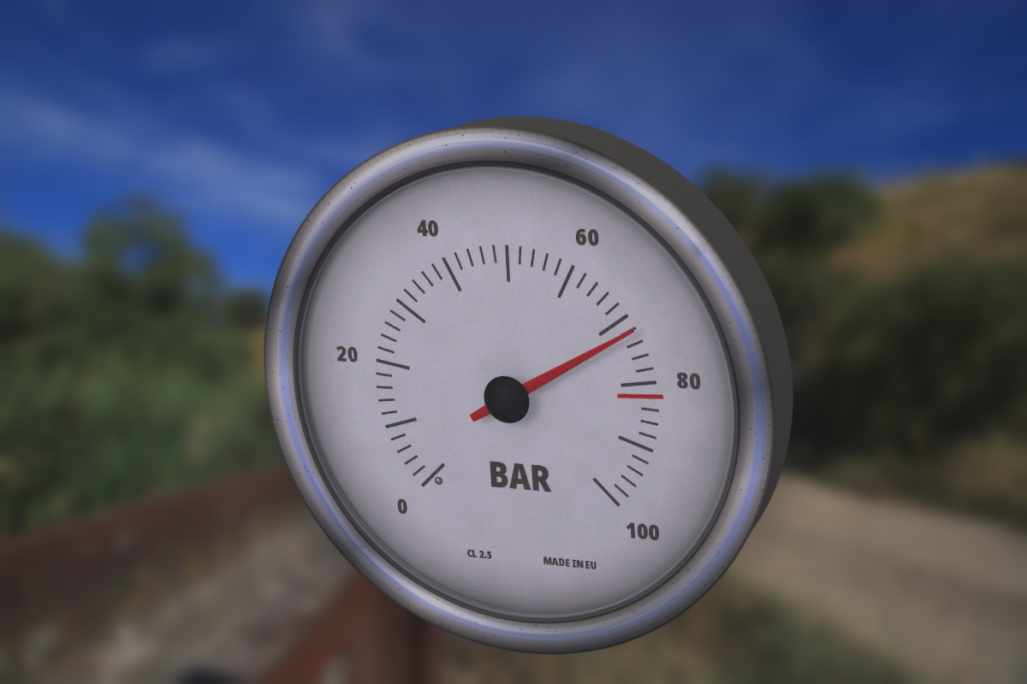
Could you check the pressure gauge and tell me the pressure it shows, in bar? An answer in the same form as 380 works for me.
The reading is 72
